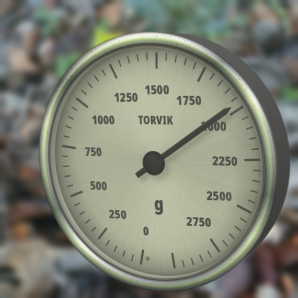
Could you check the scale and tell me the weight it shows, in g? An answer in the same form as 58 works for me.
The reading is 1975
